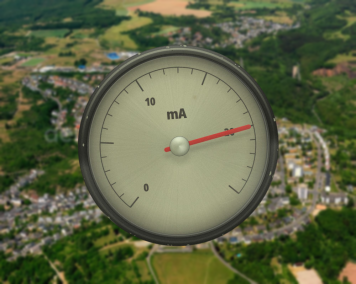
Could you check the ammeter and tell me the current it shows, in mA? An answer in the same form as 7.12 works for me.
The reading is 20
